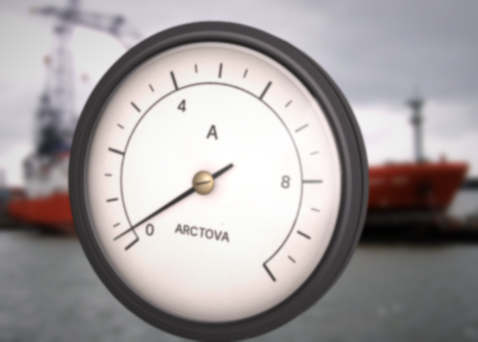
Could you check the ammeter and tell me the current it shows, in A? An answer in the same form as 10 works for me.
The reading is 0.25
